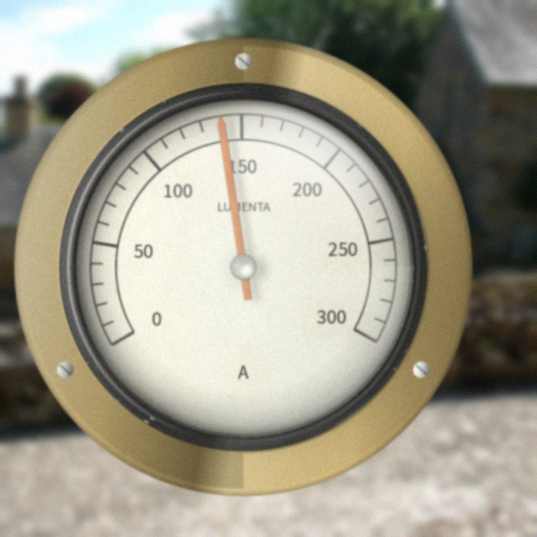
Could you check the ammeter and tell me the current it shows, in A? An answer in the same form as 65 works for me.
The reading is 140
